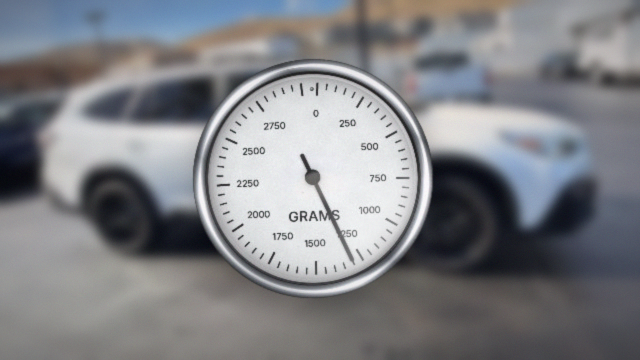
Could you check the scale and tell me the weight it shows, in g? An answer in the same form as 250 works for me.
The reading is 1300
